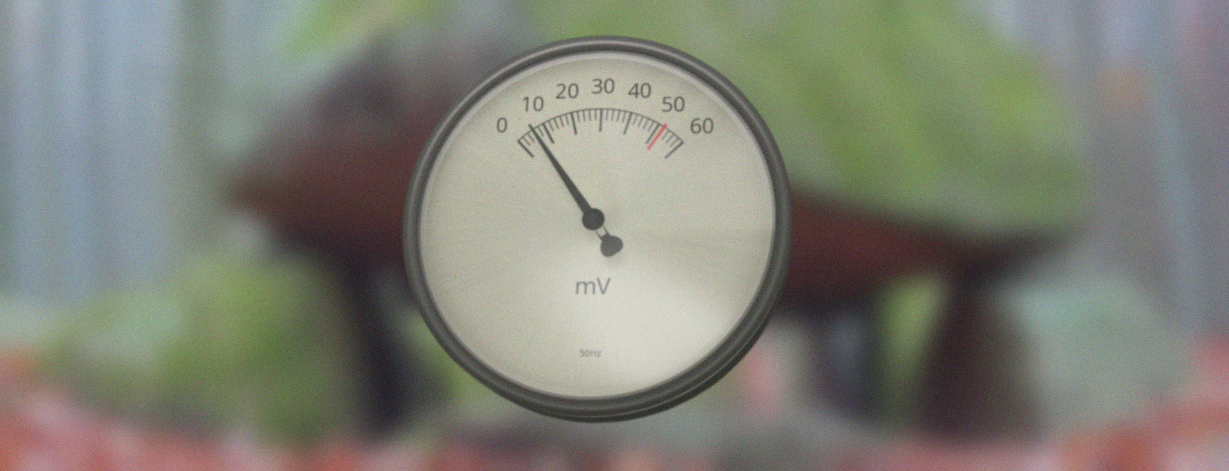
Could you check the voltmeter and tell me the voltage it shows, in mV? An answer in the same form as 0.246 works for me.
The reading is 6
